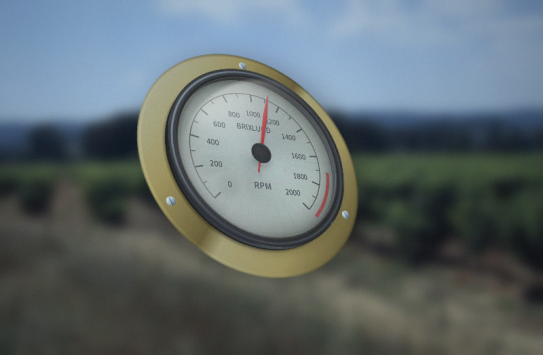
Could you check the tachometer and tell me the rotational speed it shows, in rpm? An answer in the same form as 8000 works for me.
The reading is 1100
